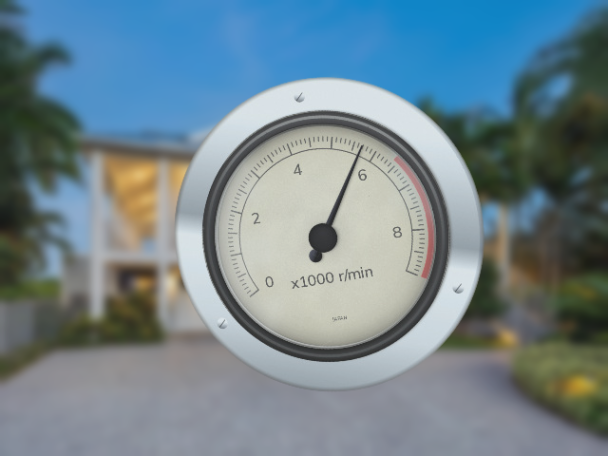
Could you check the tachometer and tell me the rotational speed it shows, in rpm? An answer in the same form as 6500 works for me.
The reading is 5700
